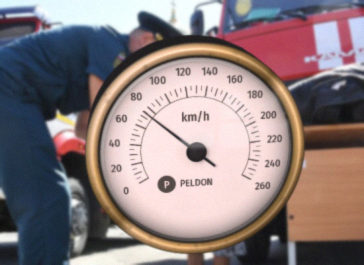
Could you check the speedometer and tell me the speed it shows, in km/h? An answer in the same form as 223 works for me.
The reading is 75
